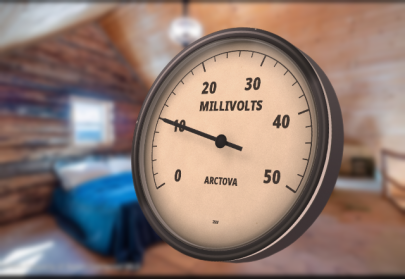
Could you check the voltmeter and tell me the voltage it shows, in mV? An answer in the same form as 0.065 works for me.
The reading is 10
